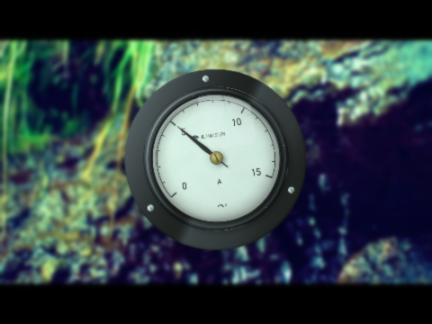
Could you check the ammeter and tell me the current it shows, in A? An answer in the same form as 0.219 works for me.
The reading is 5
